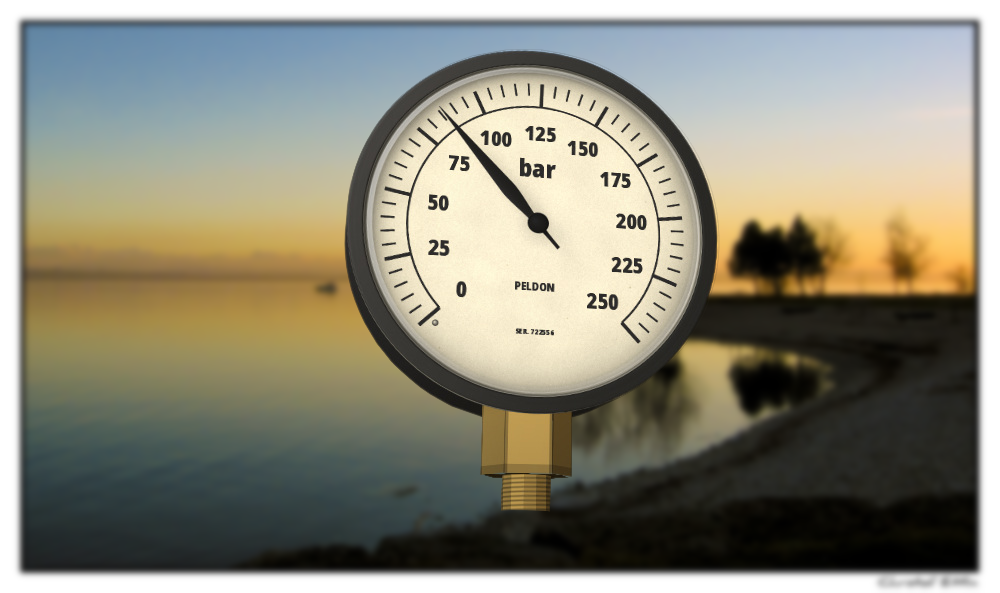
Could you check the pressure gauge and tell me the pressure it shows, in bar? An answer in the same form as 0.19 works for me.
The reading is 85
